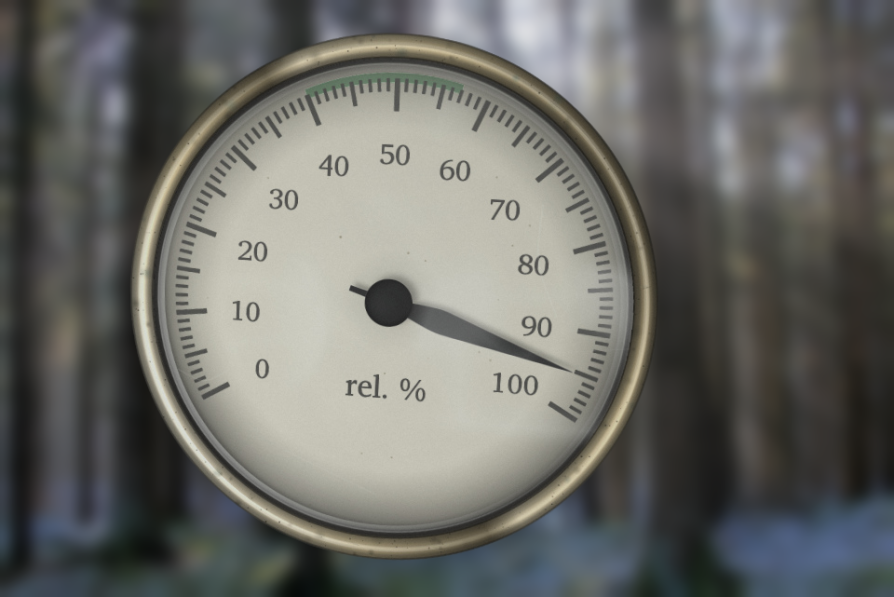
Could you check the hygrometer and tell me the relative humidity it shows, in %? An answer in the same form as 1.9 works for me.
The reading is 95
